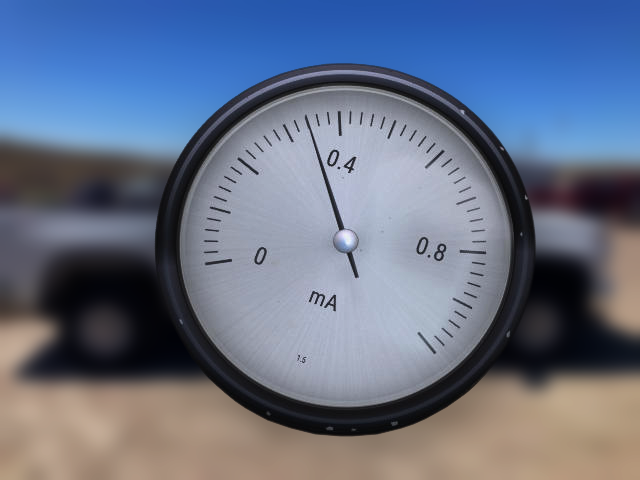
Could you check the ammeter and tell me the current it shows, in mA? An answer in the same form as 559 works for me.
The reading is 0.34
